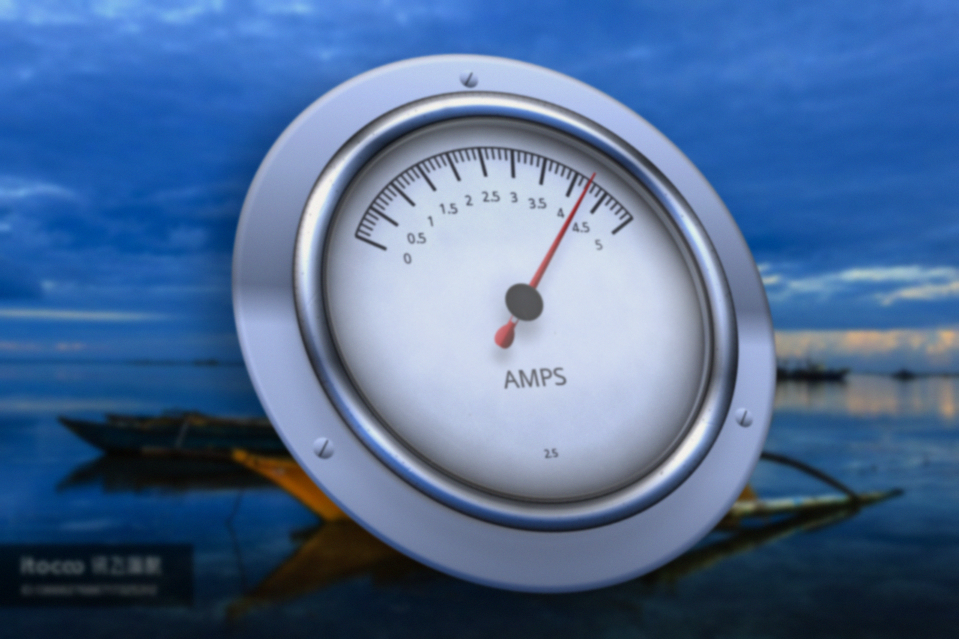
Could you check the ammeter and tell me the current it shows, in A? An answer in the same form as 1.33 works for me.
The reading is 4.2
